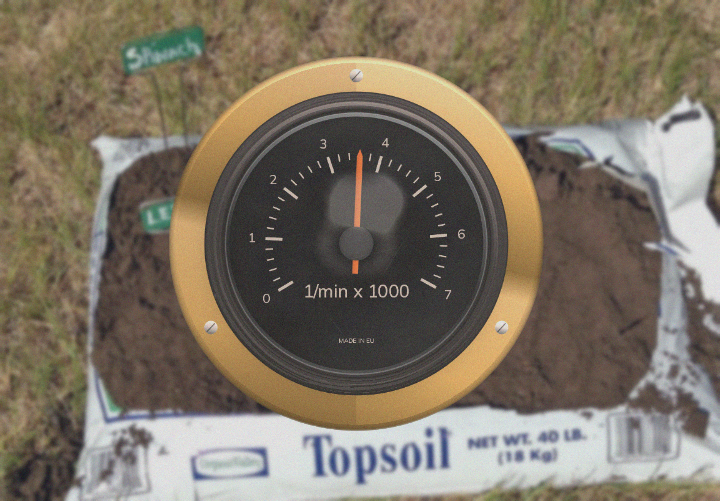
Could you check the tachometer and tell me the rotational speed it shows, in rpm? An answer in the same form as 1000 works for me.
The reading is 3600
